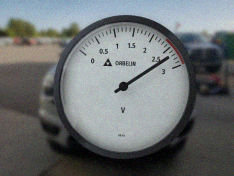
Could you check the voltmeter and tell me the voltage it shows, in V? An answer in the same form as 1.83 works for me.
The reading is 2.7
